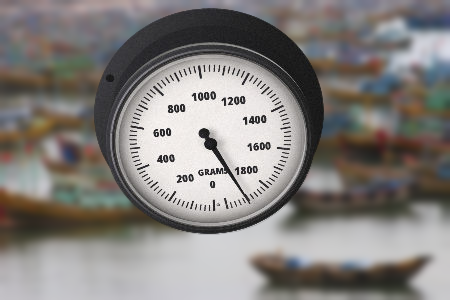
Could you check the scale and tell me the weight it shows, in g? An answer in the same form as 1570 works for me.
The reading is 1900
